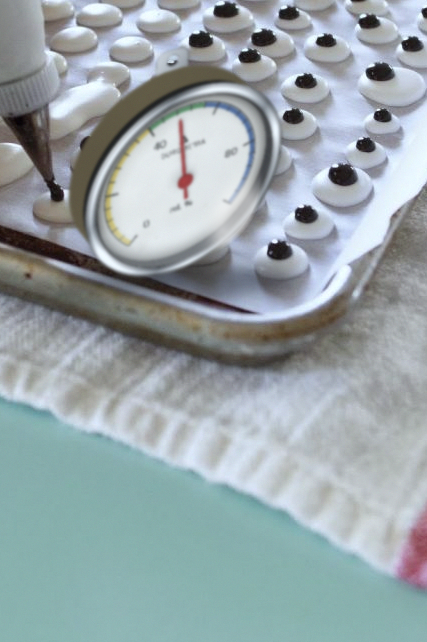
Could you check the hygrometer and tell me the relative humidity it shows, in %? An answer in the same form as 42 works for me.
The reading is 48
